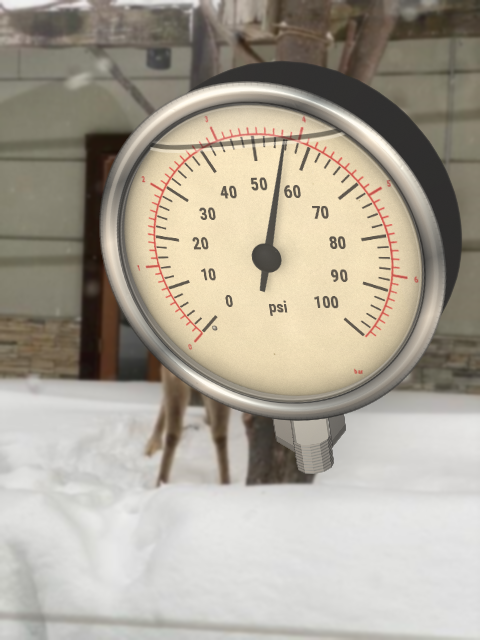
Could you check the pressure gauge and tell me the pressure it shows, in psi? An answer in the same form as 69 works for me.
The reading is 56
